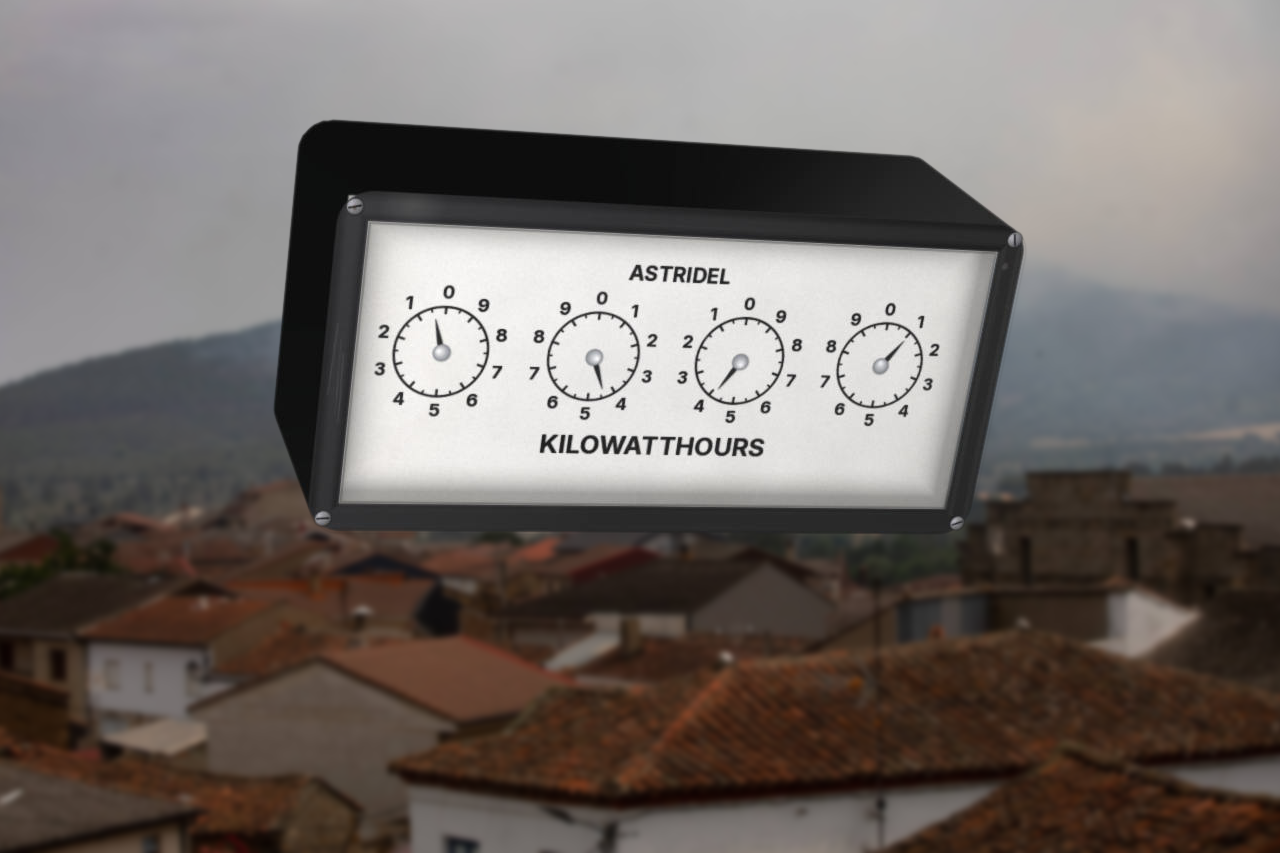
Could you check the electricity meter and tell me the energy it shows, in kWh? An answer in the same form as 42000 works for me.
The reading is 441
